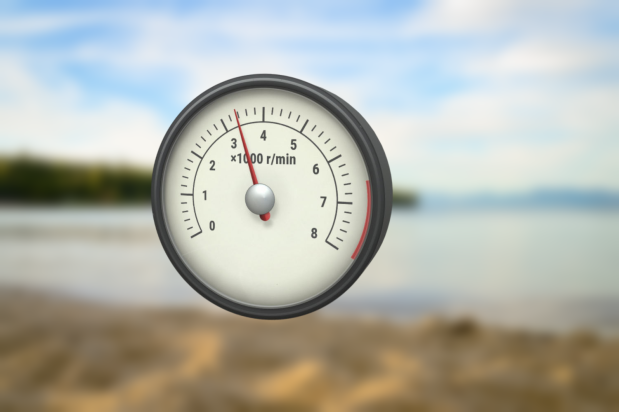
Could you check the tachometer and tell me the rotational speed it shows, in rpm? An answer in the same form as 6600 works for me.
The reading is 3400
